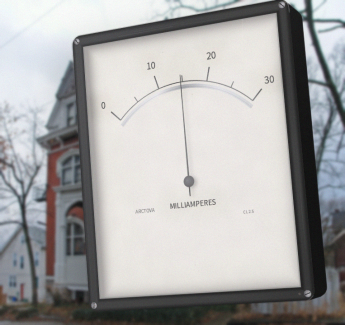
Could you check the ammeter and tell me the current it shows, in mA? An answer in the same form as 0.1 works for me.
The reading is 15
